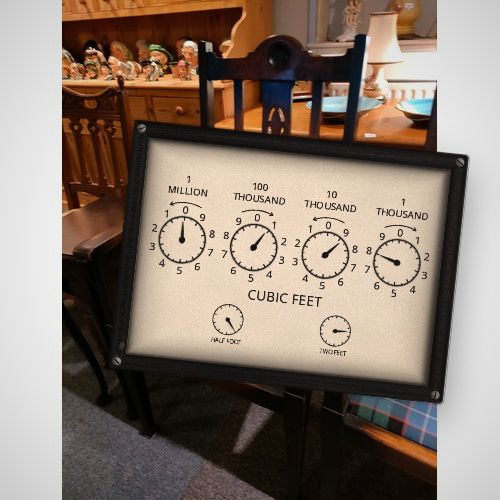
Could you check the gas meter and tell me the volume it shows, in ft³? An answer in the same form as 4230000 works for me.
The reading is 8800
